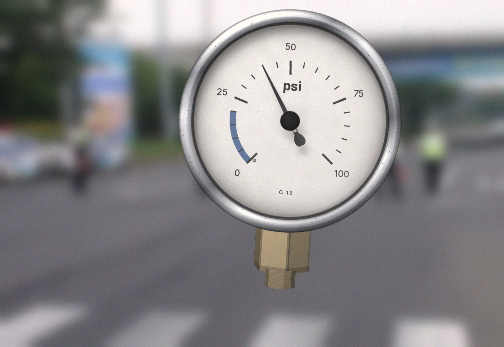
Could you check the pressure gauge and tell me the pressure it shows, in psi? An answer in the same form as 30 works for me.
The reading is 40
